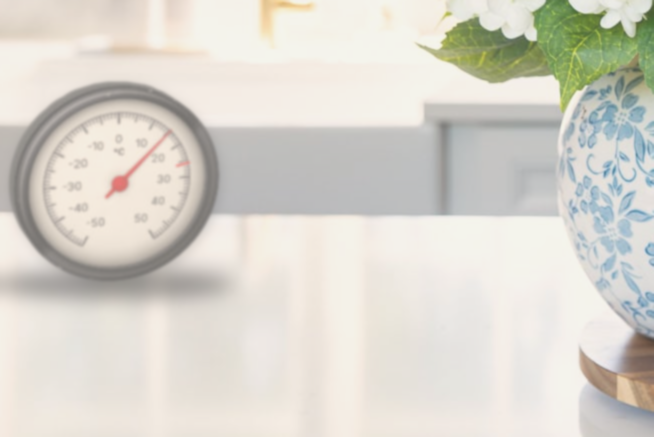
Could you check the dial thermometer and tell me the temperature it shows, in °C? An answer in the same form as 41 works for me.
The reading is 15
